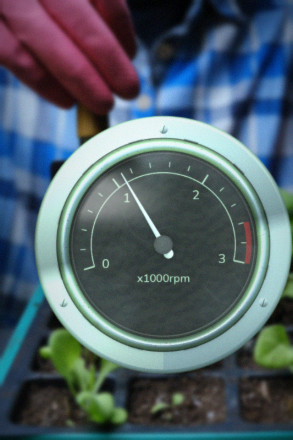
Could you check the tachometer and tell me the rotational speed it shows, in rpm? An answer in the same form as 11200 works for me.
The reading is 1100
